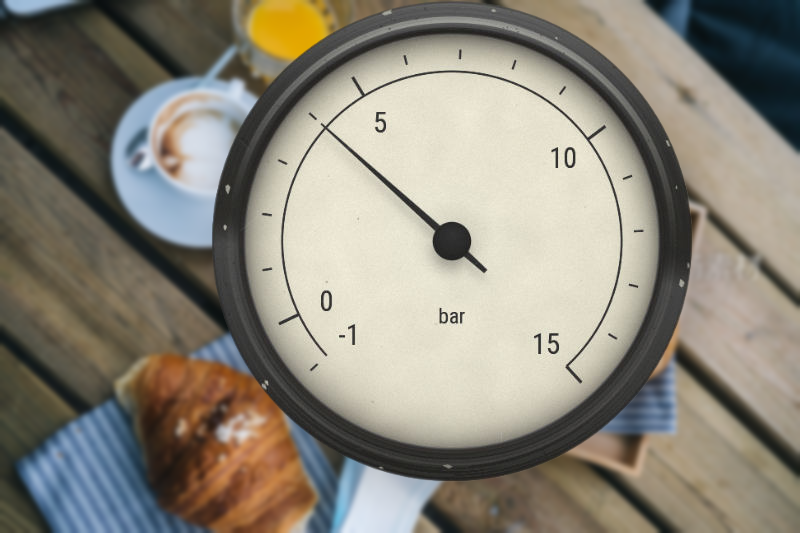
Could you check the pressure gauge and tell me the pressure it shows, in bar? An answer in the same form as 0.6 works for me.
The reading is 4
